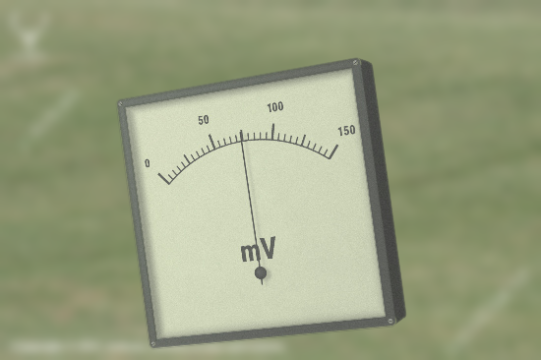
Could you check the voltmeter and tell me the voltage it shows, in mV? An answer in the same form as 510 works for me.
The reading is 75
